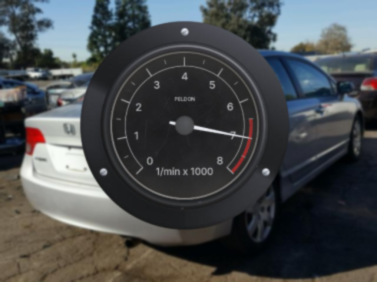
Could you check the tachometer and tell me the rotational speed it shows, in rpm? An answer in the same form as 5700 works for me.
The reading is 7000
